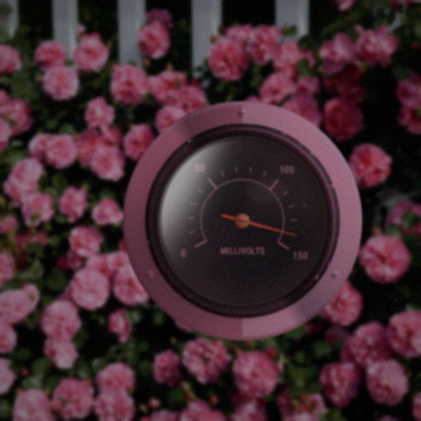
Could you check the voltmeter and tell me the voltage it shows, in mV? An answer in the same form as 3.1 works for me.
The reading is 140
